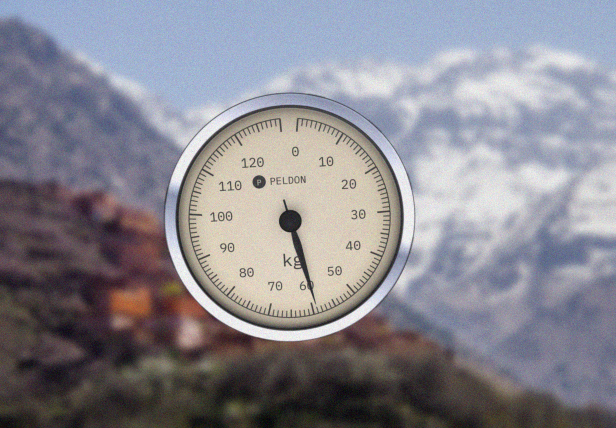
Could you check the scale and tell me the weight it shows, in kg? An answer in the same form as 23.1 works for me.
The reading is 59
